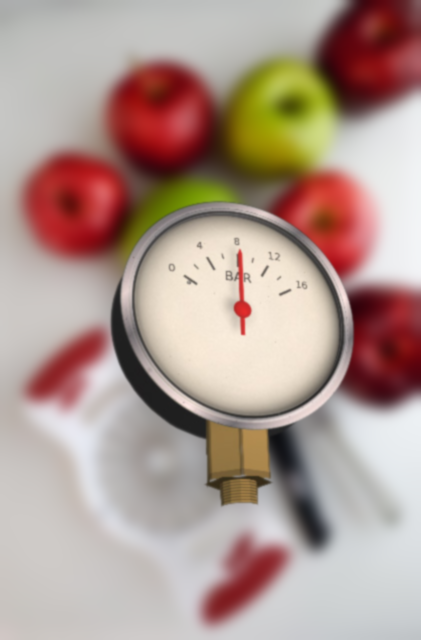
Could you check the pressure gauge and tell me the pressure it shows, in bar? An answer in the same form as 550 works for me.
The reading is 8
